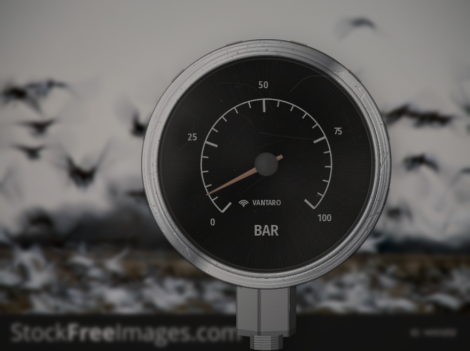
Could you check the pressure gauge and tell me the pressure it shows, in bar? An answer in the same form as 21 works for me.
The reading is 7.5
